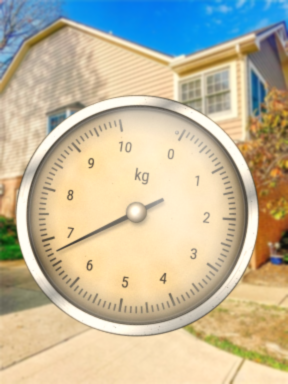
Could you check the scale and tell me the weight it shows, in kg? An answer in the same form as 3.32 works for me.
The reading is 6.7
